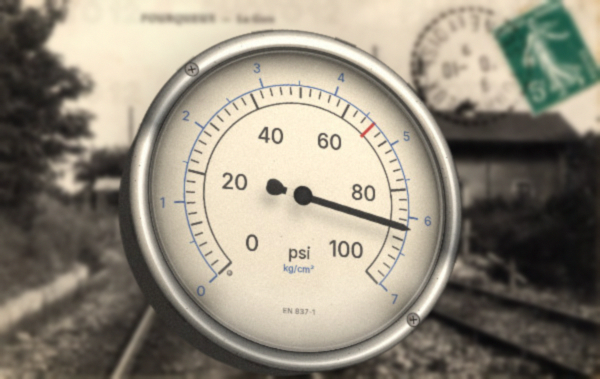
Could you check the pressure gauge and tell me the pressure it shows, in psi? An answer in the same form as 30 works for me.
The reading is 88
